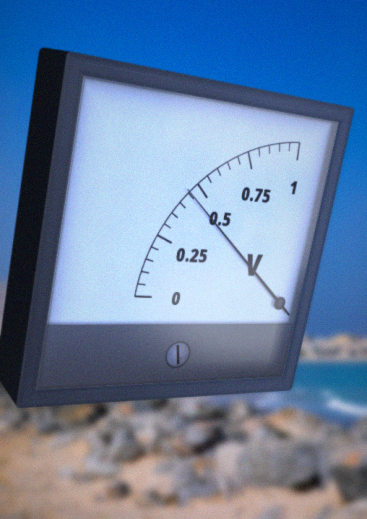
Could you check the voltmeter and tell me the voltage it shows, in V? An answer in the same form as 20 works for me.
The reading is 0.45
